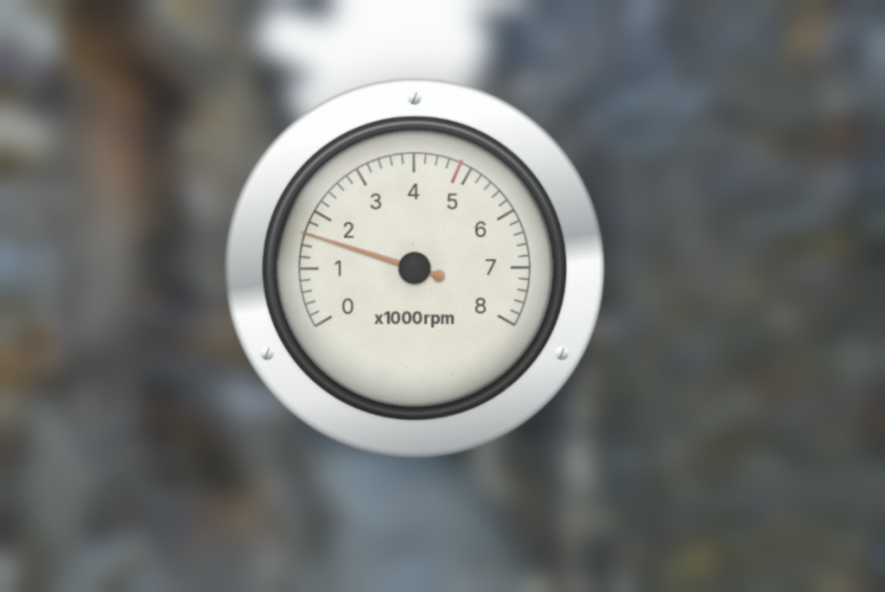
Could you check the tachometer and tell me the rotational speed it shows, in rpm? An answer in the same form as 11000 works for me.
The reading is 1600
